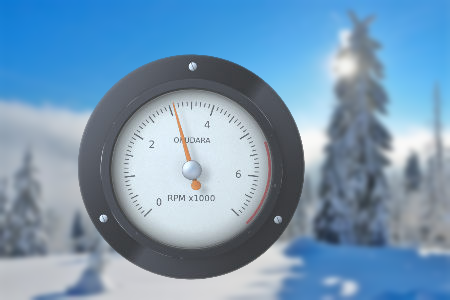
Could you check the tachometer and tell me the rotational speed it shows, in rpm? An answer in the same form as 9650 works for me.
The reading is 3100
